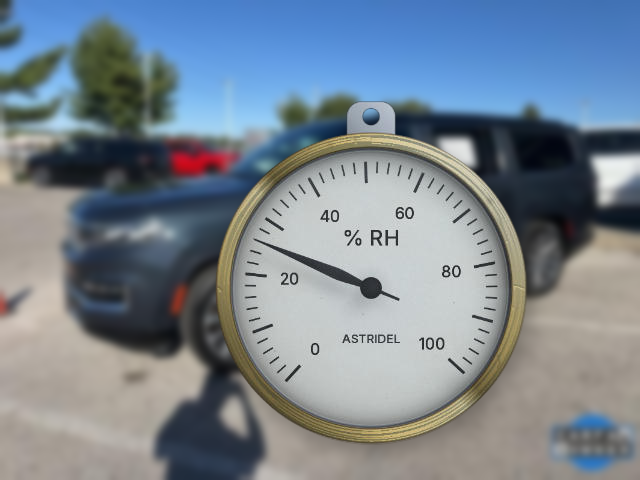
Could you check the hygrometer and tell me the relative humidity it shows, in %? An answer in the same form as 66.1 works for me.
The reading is 26
